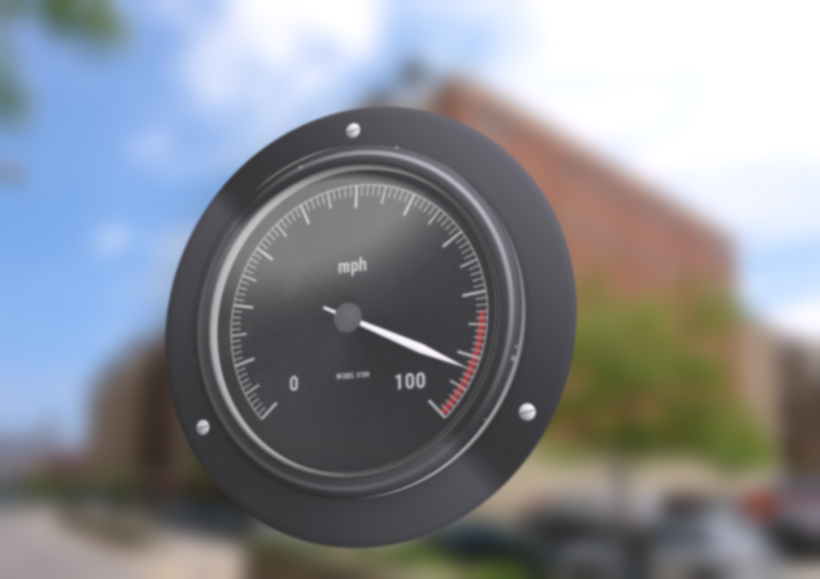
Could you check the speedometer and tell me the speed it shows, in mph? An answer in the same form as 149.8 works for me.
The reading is 92
